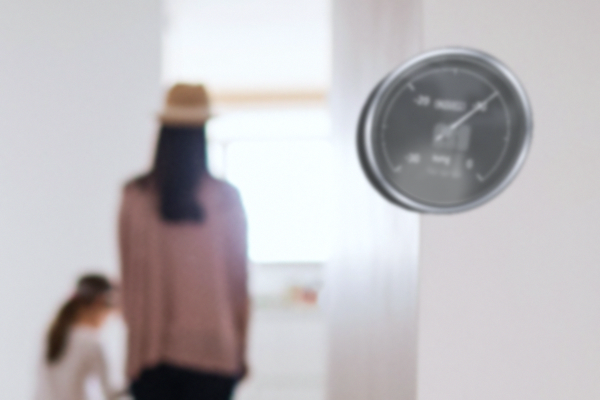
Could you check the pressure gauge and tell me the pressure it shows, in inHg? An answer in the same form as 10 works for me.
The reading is -10
